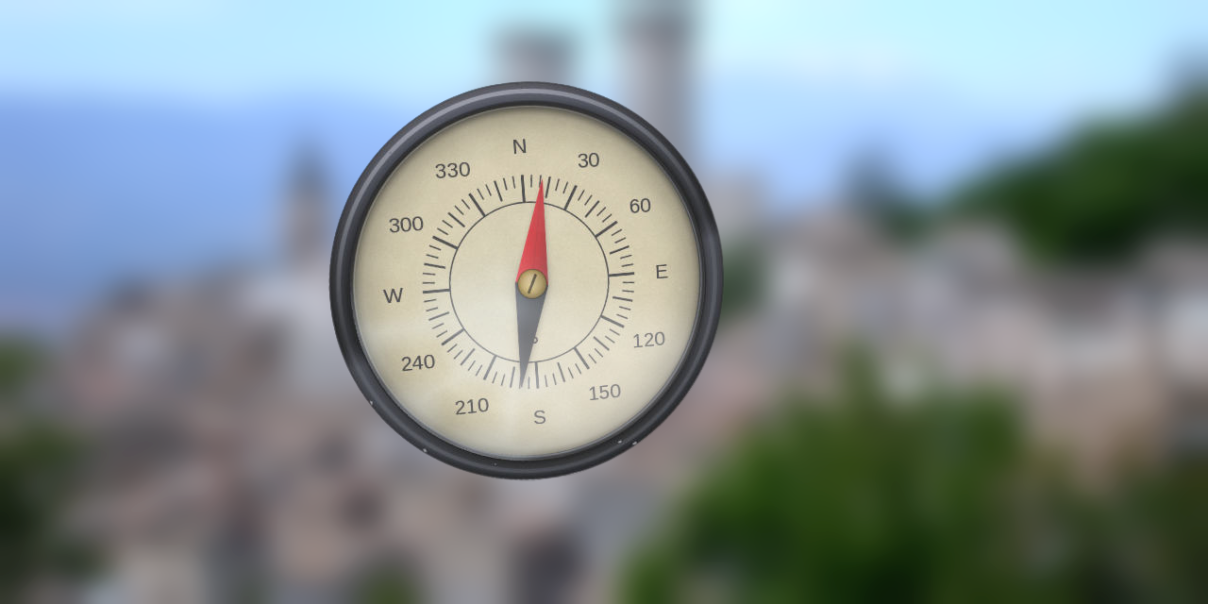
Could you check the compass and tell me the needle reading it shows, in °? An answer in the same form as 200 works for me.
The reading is 10
